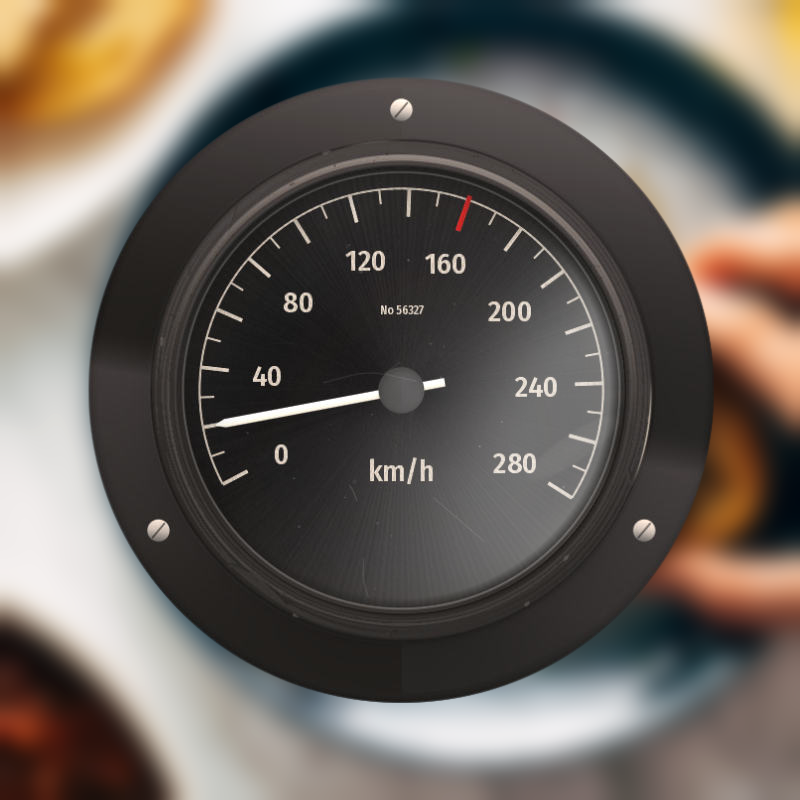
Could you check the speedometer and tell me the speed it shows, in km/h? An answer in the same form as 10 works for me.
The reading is 20
